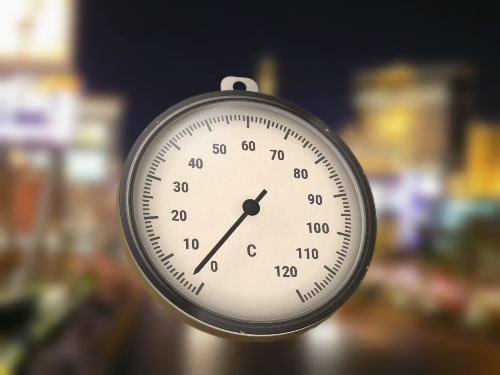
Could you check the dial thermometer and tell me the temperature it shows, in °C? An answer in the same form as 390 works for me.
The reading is 3
